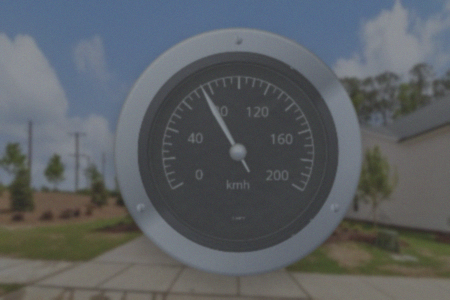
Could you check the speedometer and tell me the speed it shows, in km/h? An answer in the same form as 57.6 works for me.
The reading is 75
